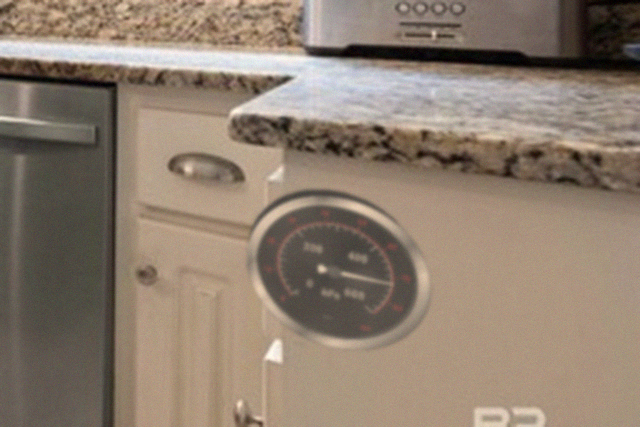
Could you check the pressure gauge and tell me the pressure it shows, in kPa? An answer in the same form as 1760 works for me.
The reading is 500
